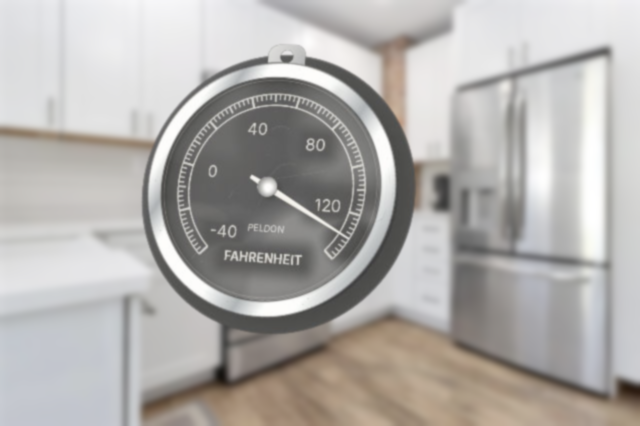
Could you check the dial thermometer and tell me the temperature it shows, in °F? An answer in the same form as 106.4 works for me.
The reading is 130
